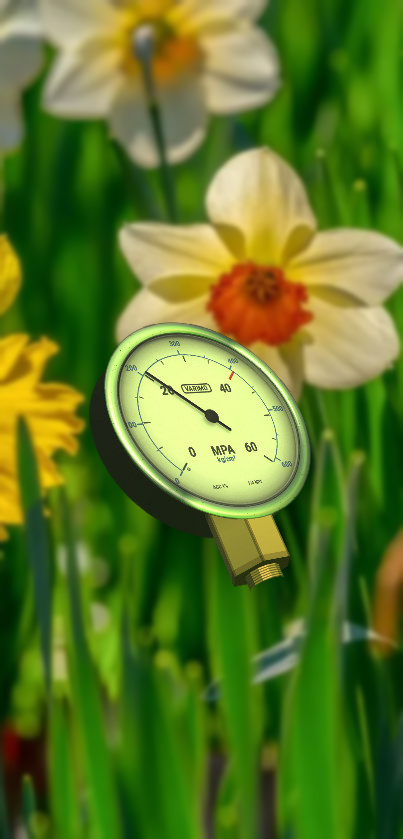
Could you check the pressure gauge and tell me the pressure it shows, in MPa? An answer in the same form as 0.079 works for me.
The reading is 20
